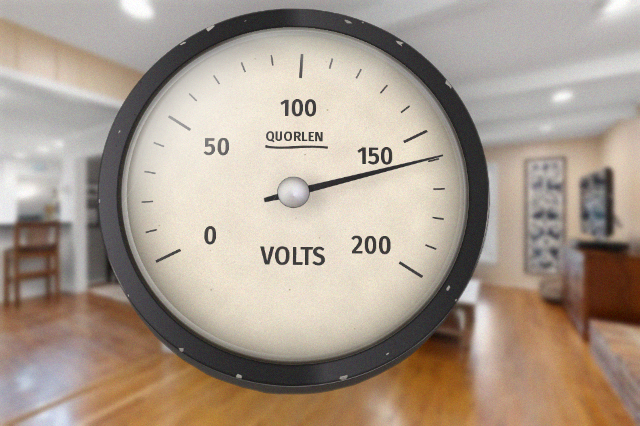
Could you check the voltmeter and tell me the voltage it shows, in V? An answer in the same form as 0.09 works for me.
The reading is 160
